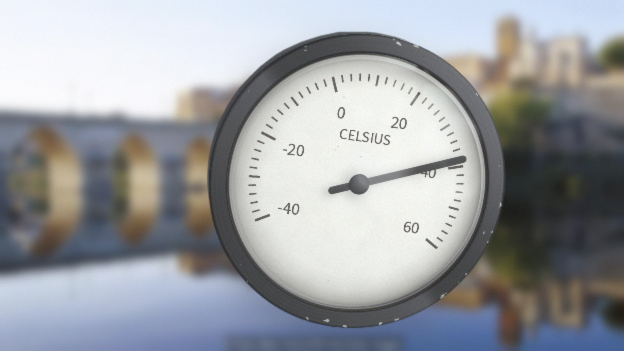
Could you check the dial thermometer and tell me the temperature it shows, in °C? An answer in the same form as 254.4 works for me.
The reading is 38
